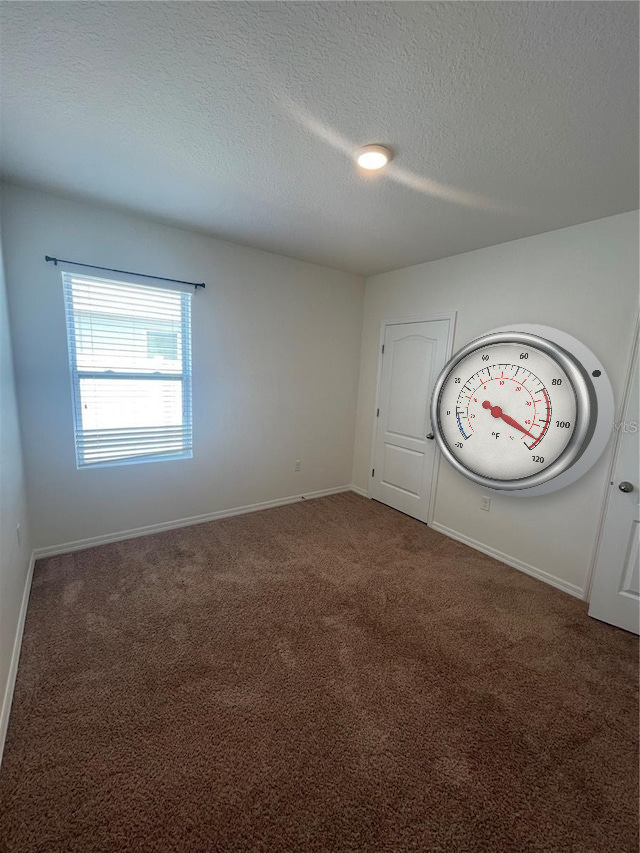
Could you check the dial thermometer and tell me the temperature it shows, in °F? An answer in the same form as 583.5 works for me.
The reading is 112
